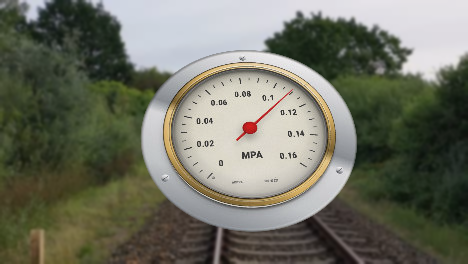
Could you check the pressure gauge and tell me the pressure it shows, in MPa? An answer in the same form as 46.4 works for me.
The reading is 0.11
